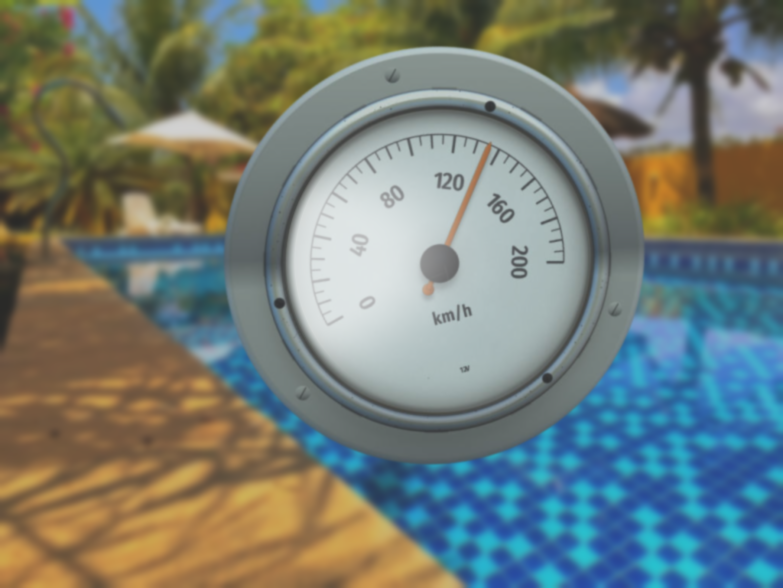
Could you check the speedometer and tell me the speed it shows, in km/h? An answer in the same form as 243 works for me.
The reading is 135
